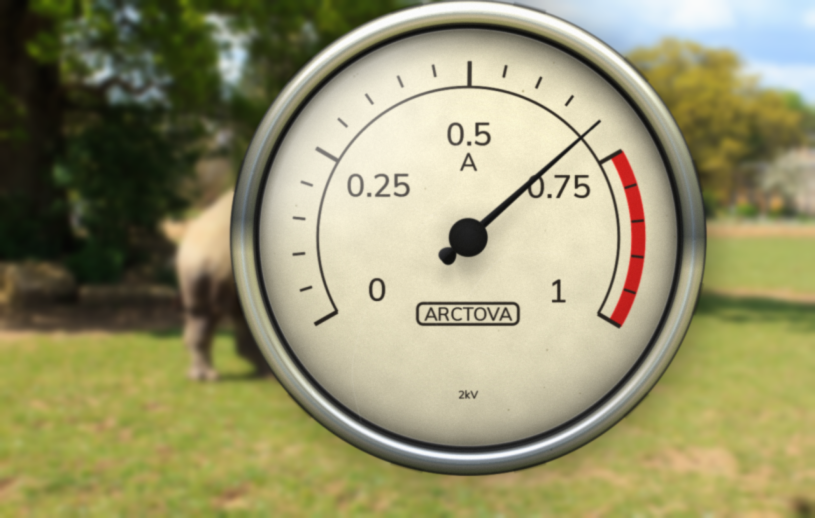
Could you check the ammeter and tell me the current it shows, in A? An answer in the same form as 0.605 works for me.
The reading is 0.7
